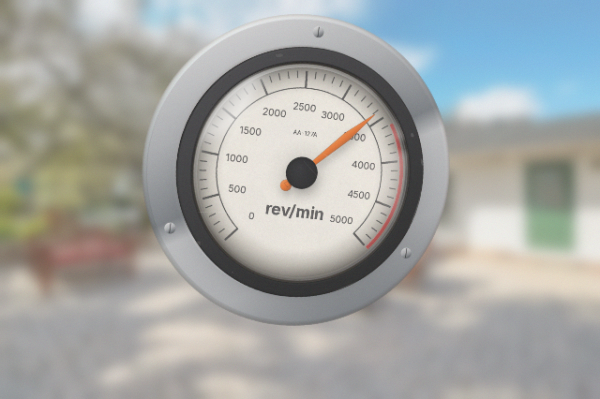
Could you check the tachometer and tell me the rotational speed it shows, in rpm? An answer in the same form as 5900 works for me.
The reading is 3400
